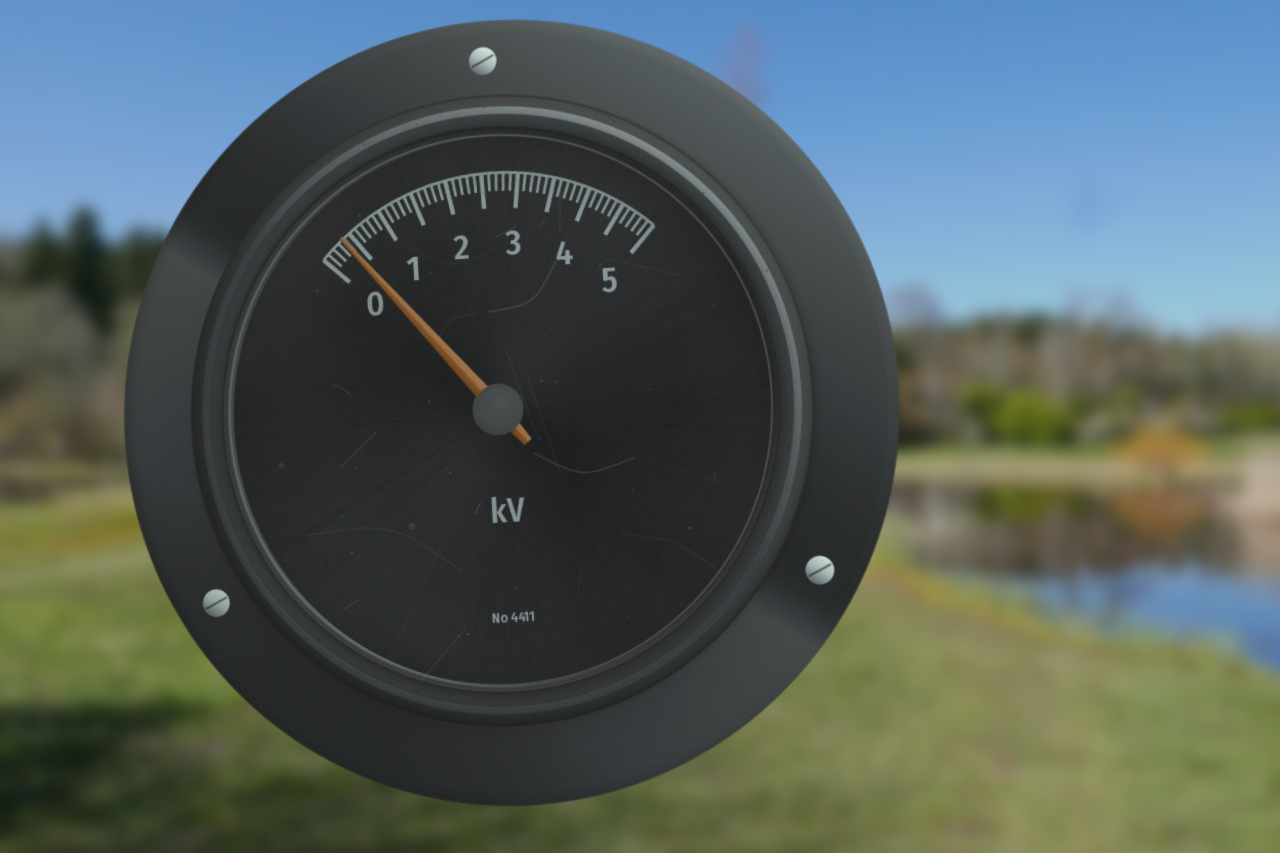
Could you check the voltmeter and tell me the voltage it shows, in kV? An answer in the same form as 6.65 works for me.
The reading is 0.4
